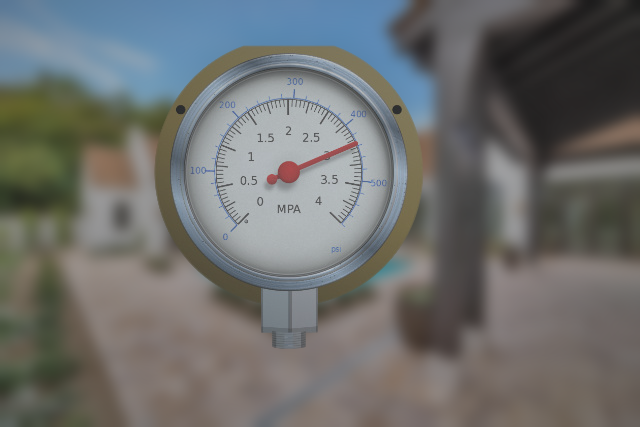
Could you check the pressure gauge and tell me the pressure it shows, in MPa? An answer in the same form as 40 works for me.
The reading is 3
